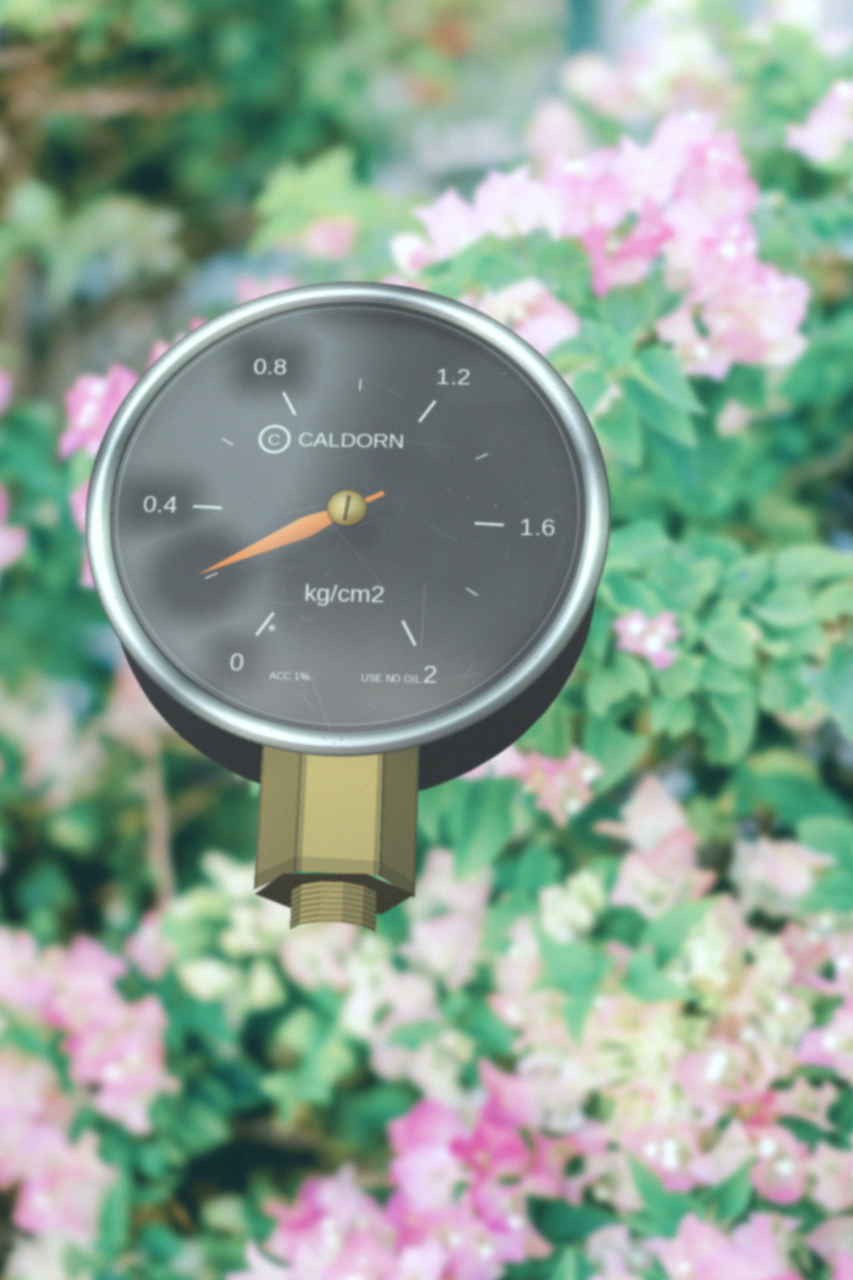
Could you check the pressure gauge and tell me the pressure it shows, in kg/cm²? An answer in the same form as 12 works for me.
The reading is 0.2
